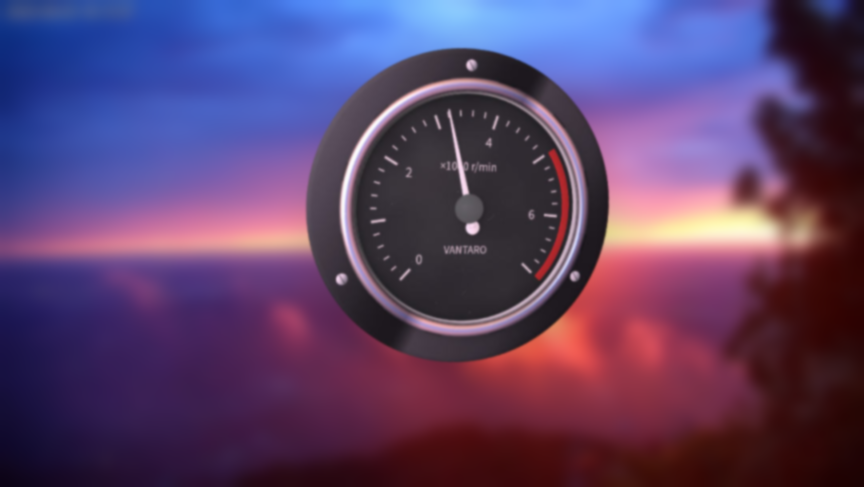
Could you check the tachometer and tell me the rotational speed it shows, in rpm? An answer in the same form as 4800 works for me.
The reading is 3200
